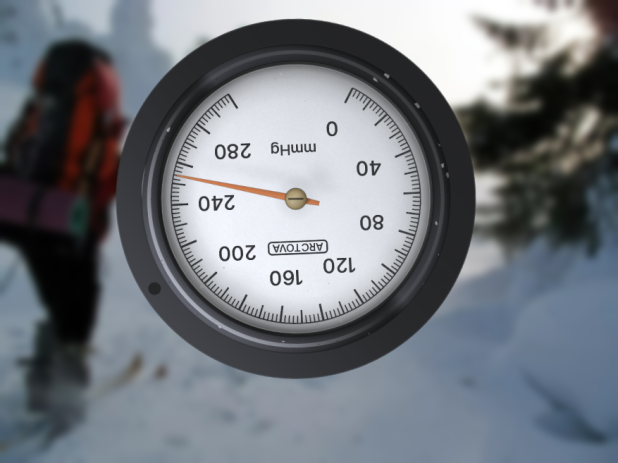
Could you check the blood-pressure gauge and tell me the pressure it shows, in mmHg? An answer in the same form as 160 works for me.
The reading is 254
